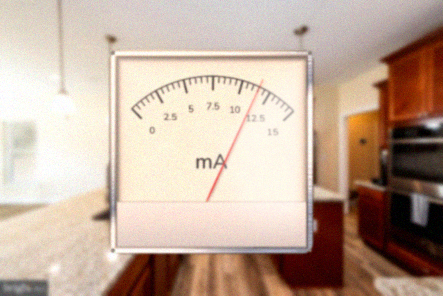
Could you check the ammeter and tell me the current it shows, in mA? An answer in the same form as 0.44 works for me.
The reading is 11.5
